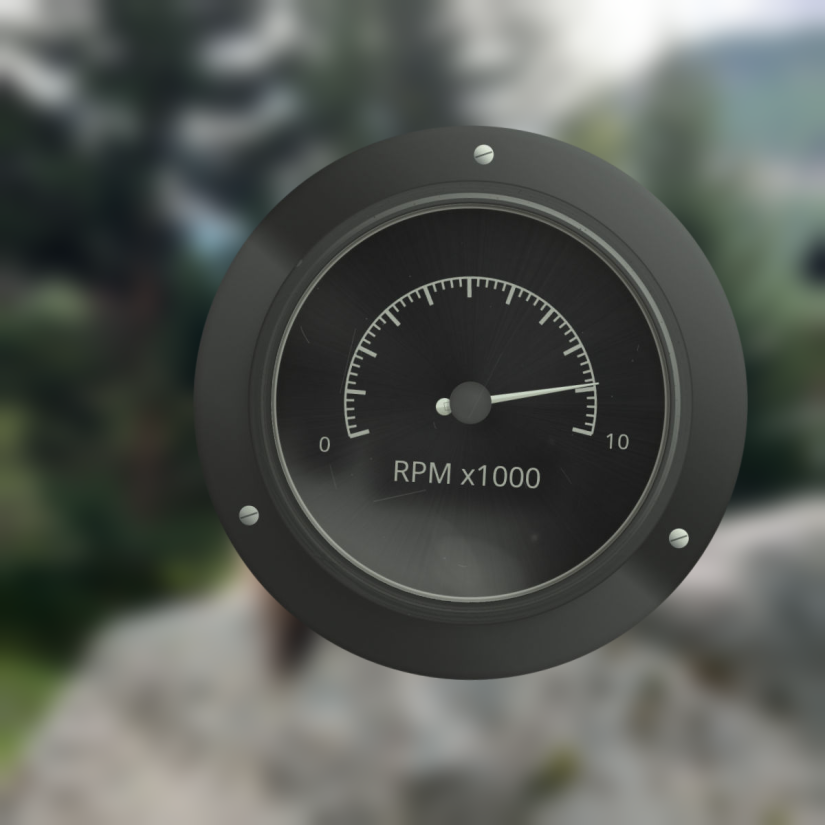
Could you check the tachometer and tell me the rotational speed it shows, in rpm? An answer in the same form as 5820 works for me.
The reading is 8900
